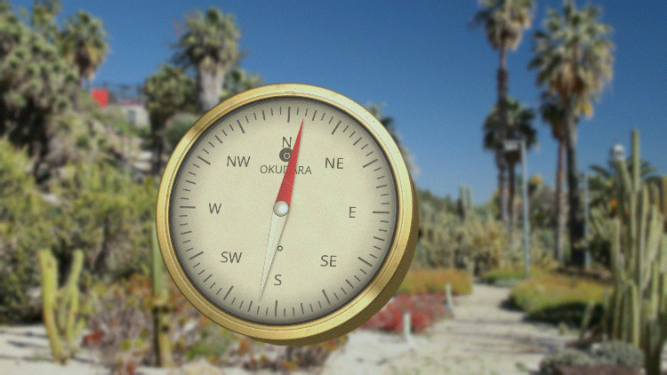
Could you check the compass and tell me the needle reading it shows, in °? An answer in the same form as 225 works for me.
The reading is 10
